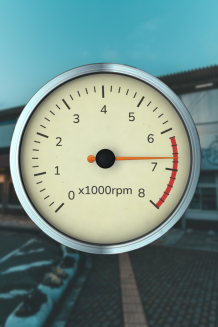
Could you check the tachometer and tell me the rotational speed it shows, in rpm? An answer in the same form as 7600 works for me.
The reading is 6700
